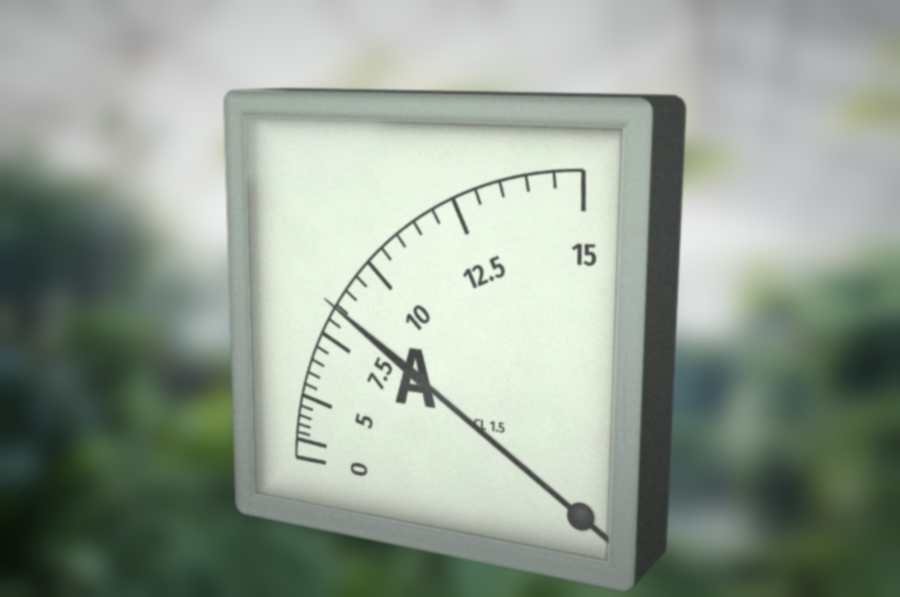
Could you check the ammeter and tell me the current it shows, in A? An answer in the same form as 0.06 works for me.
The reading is 8.5
